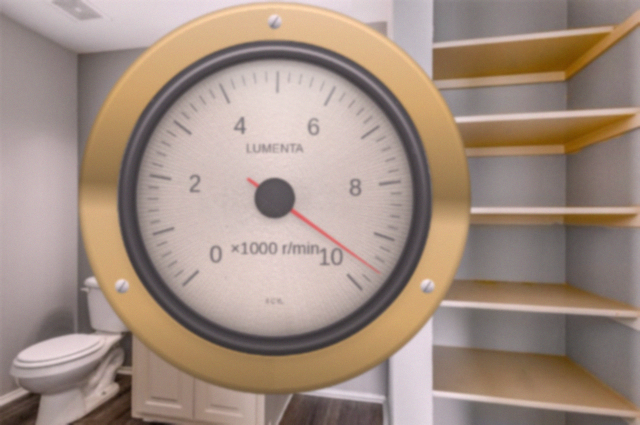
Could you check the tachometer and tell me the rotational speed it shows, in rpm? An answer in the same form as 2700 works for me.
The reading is 9600
